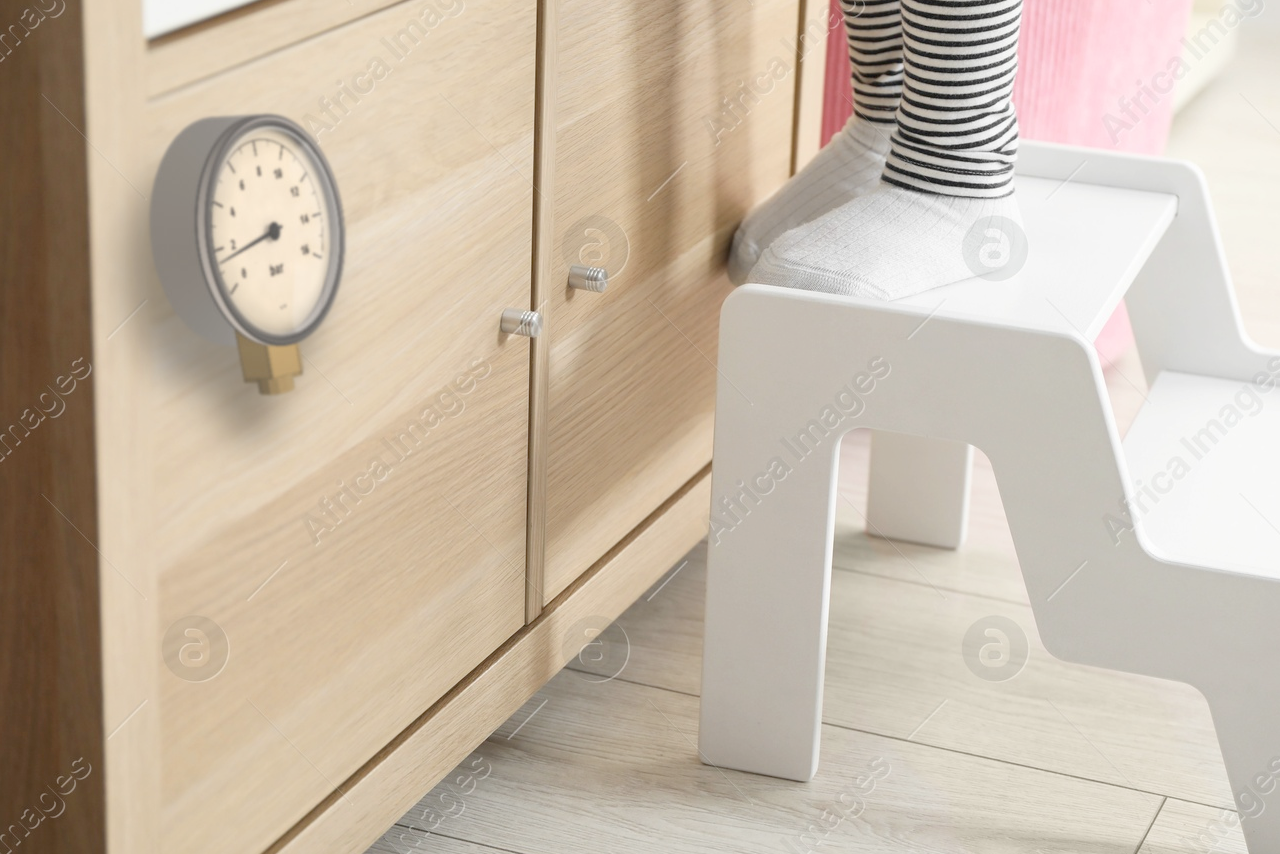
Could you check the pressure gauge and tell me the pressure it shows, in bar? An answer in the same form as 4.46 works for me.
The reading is 1.5
